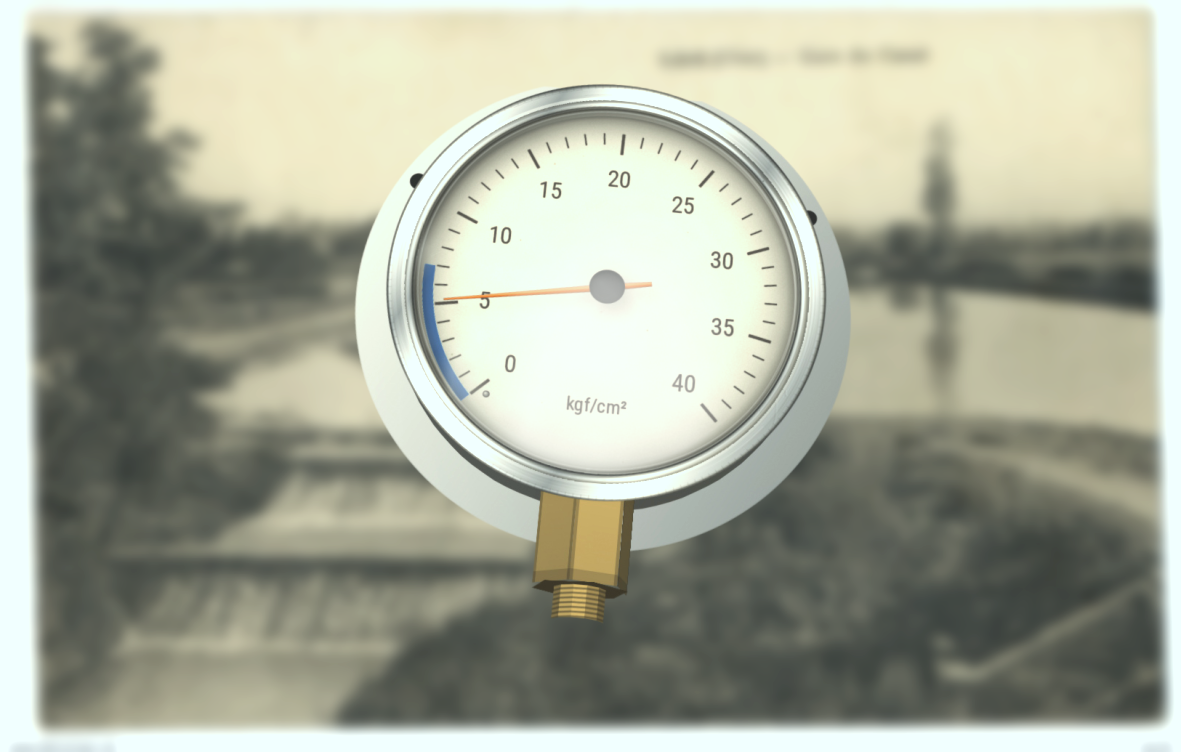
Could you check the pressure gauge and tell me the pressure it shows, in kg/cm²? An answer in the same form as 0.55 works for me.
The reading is 5
